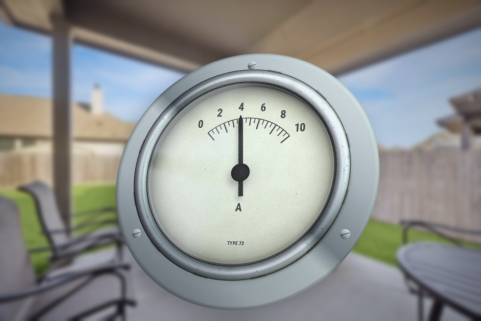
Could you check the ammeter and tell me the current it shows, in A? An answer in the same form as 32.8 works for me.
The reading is 4
